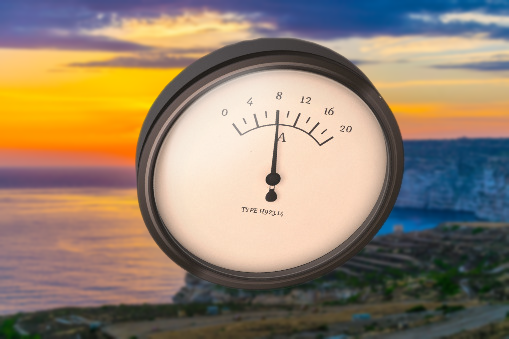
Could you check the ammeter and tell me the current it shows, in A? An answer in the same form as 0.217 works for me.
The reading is 8
